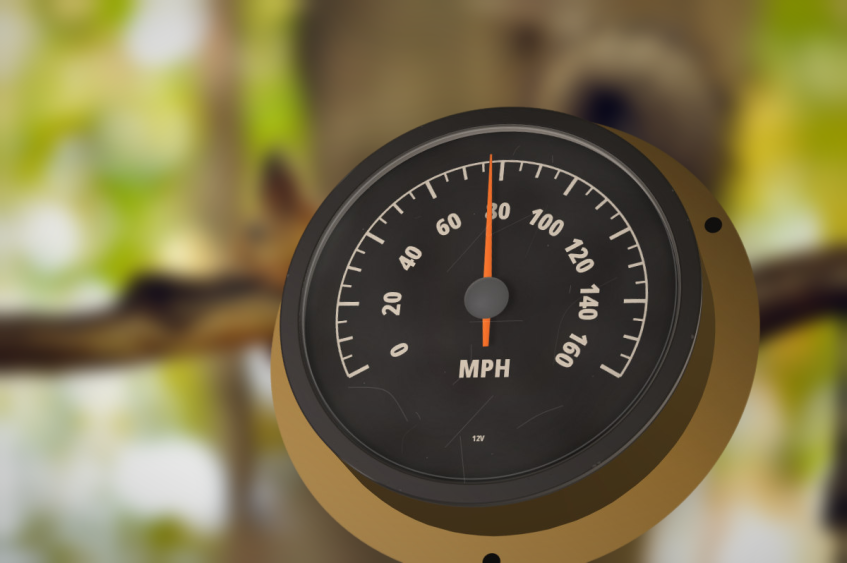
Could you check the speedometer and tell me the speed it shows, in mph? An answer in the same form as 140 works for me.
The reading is 77.5
